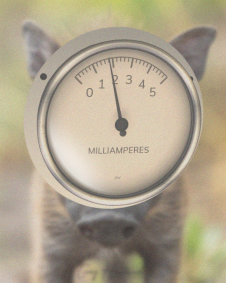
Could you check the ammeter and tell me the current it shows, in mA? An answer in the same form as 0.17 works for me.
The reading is 1.8
